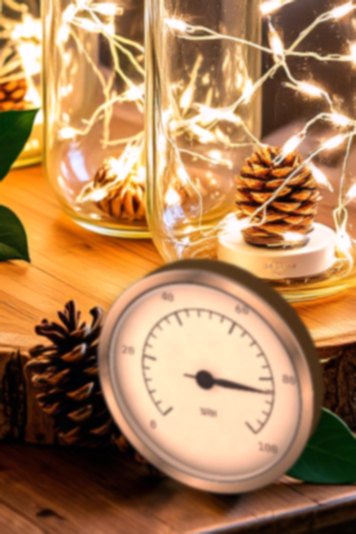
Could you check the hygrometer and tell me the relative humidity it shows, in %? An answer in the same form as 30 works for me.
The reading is 84
